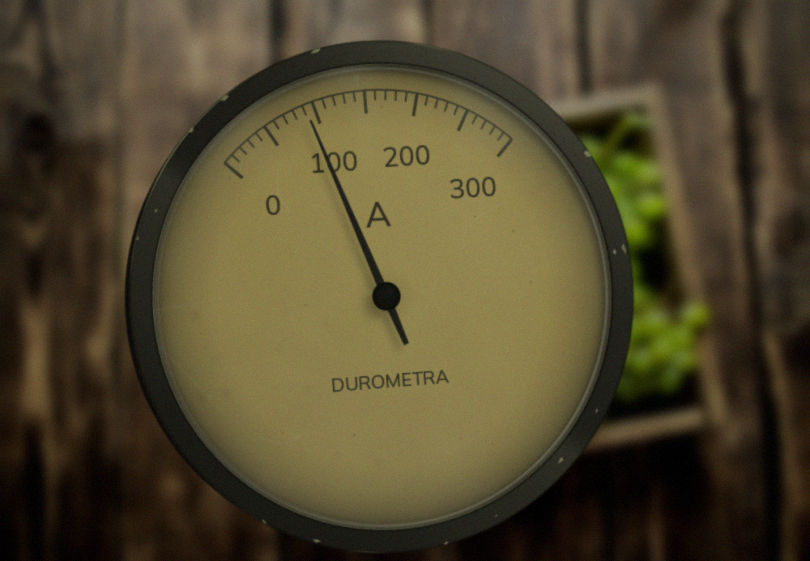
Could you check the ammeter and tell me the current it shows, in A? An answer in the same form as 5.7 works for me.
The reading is 90
